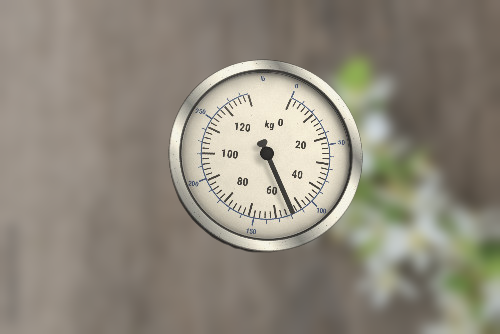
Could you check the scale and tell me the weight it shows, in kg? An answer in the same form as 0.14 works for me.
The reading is 54
